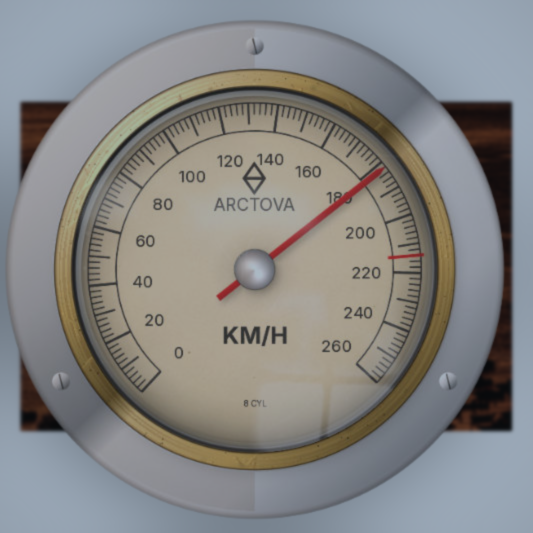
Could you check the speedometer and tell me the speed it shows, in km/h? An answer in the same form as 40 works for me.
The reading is 182
